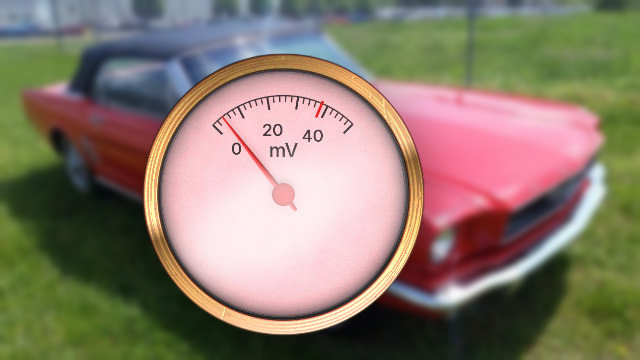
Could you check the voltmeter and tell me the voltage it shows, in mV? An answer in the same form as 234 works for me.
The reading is 4
